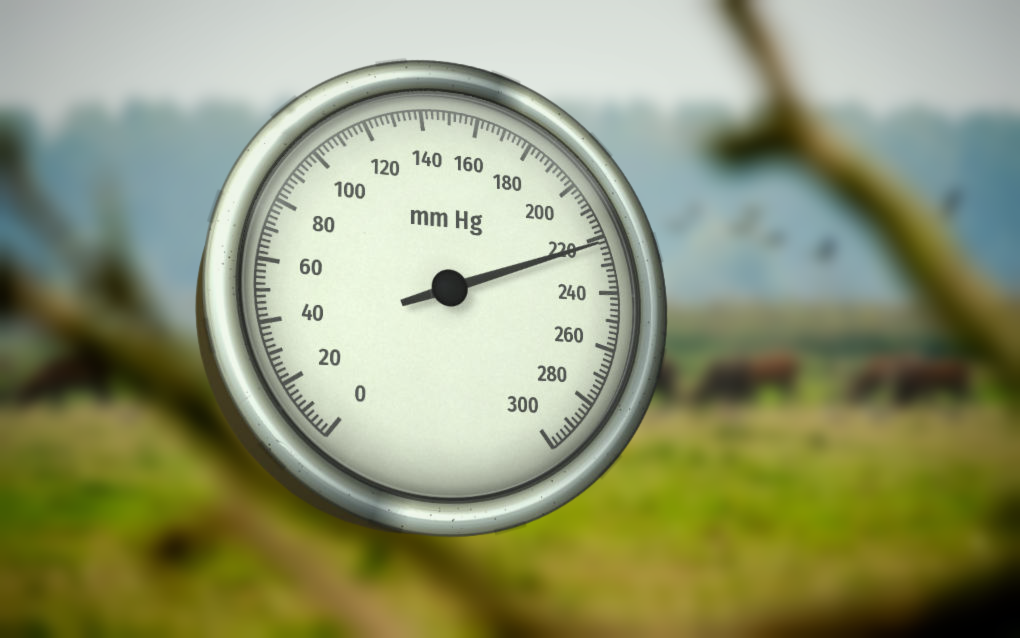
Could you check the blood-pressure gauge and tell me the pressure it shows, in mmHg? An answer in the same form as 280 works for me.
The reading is 222
